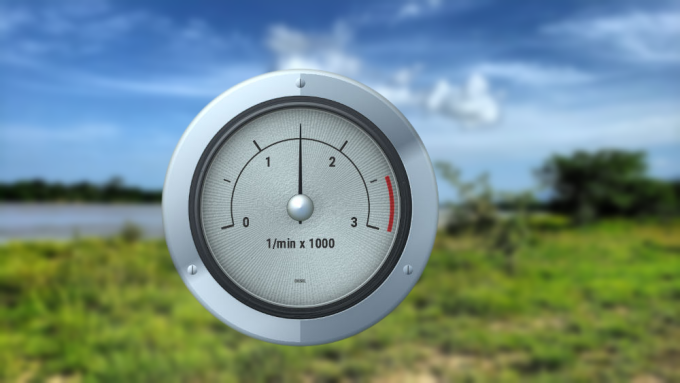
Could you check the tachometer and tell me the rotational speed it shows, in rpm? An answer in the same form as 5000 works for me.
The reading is 1500
